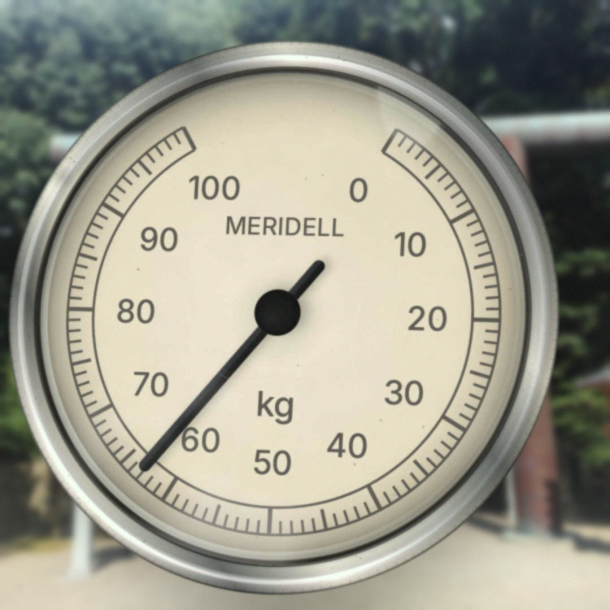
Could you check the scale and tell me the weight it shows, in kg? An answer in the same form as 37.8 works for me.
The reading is 63
